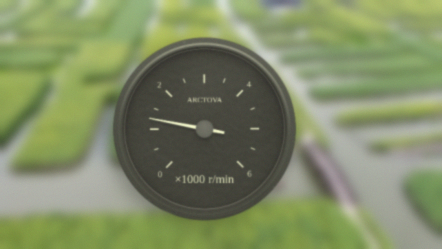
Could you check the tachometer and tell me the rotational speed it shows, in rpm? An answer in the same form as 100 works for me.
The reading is 1250
